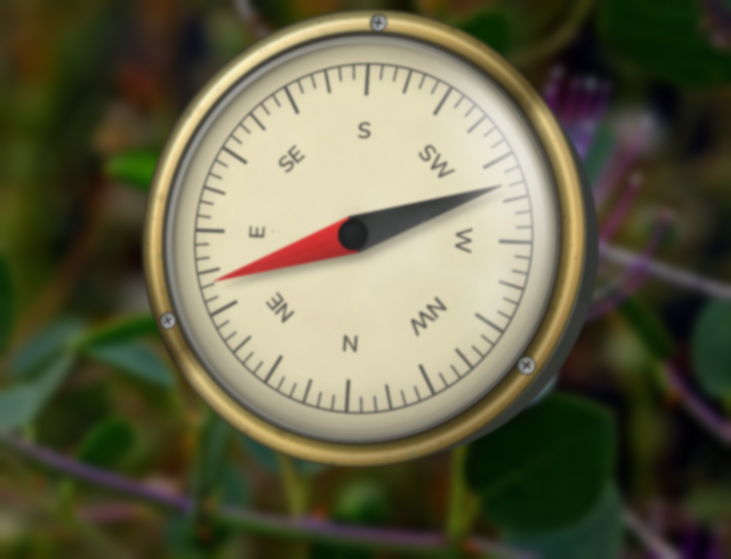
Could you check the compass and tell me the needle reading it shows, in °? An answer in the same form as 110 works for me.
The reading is 70
